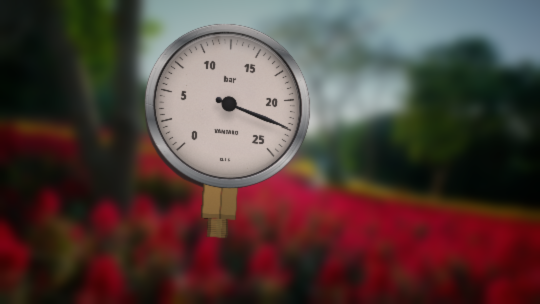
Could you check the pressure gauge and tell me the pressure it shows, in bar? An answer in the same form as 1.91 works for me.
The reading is 22.5
